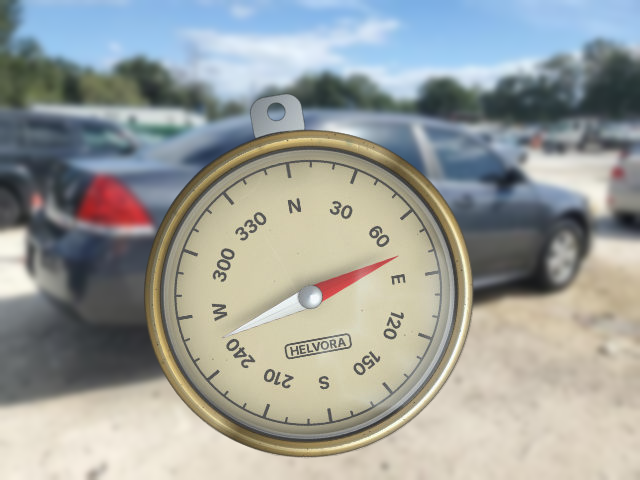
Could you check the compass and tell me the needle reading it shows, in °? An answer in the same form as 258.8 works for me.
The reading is 75
